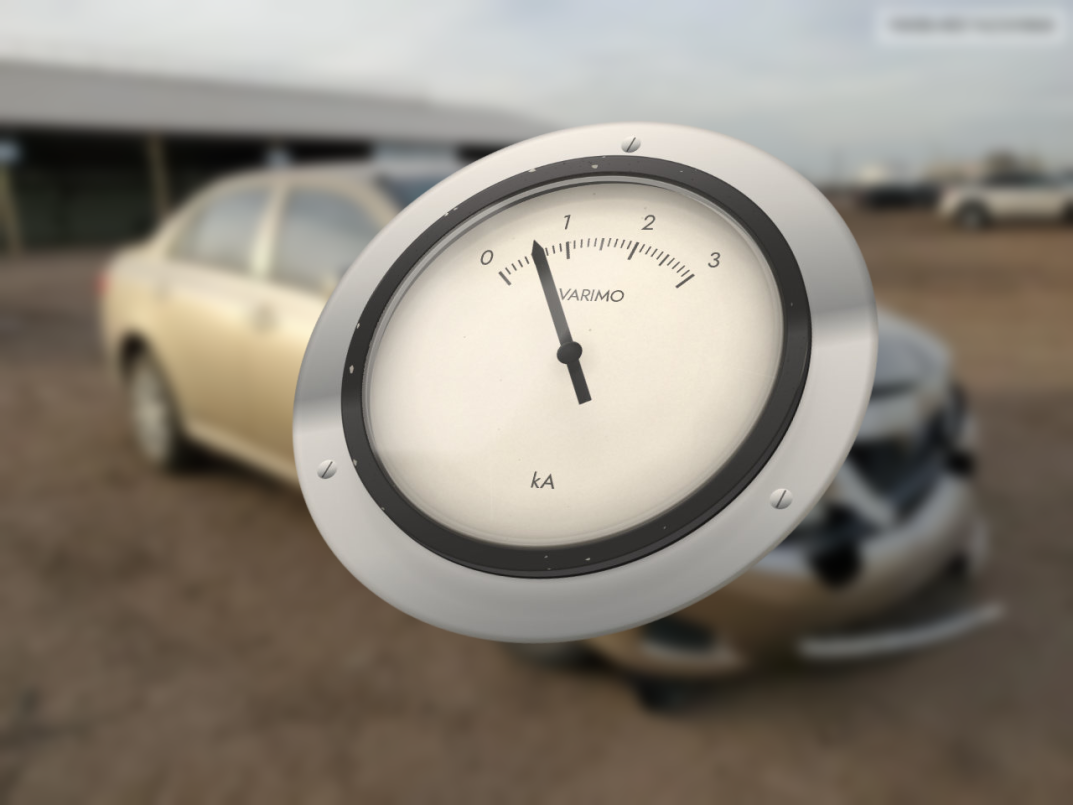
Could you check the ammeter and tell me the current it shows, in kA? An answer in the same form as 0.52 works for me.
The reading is 0.6
